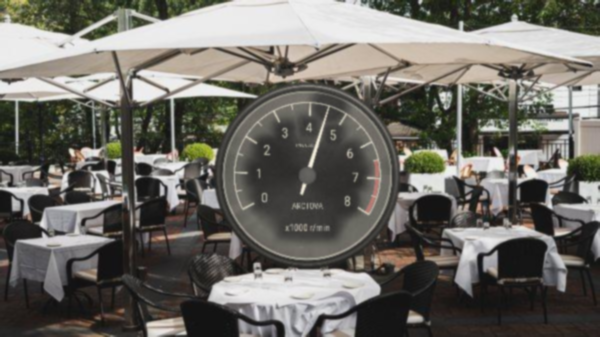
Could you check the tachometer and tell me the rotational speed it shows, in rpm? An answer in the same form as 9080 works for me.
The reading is 4500
